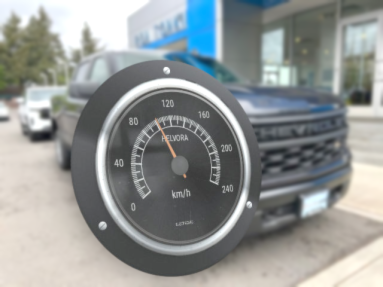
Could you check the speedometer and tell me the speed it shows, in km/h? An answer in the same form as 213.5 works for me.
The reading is 100
